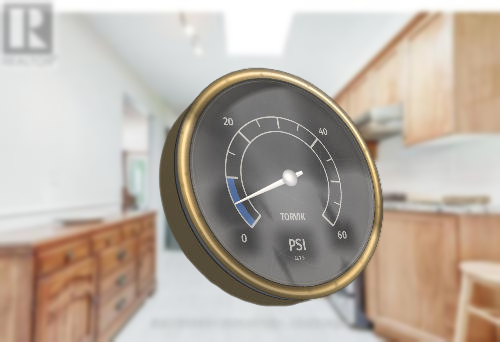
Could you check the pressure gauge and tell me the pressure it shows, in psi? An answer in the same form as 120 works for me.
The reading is 5
